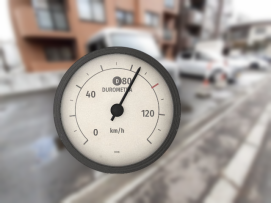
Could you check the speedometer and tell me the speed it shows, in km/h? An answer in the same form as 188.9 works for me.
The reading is 85
